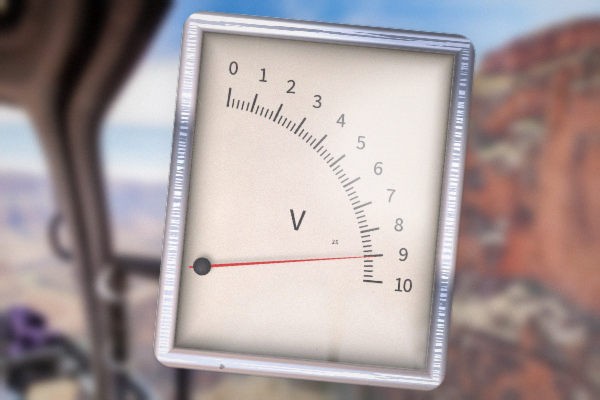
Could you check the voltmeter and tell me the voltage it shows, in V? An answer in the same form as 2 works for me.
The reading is 9
